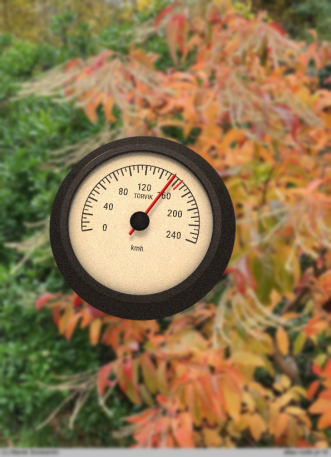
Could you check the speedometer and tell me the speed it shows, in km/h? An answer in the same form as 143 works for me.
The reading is 155
